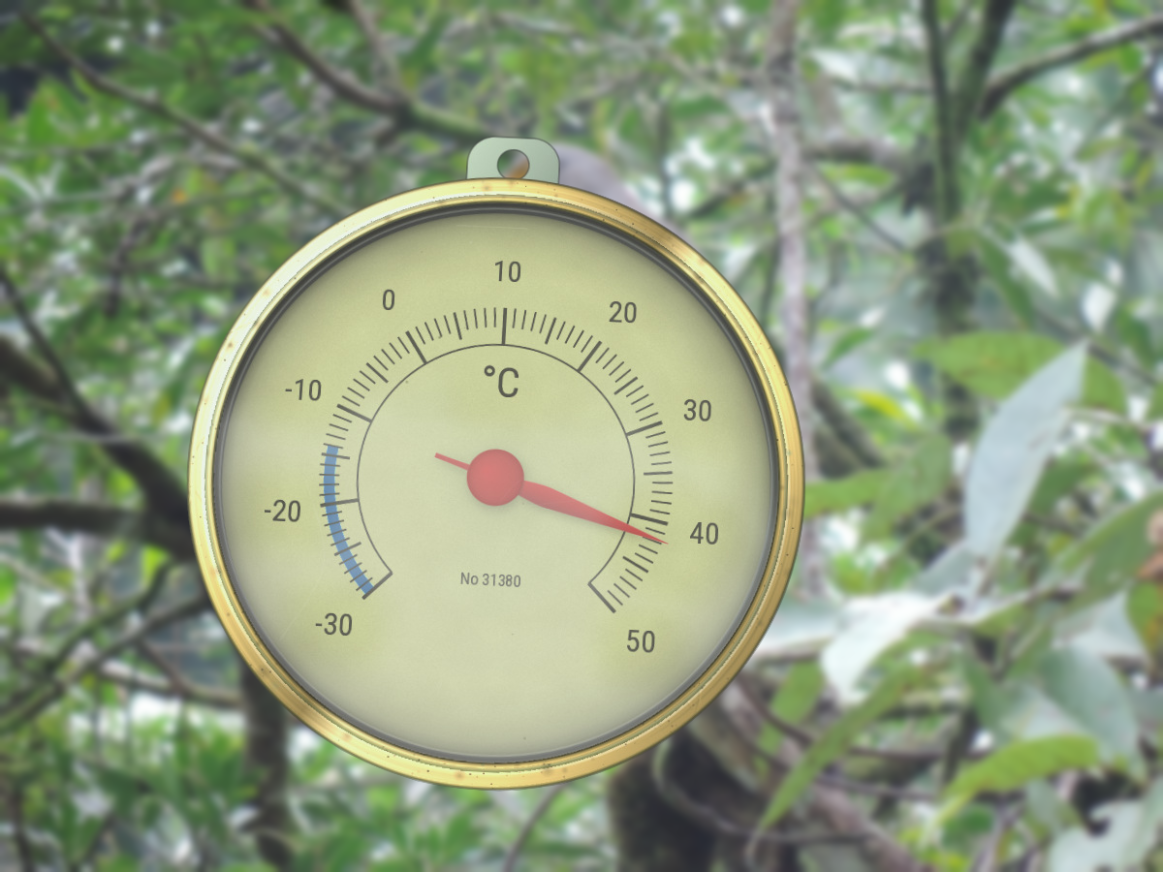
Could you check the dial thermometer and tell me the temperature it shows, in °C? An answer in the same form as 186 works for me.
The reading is 42
